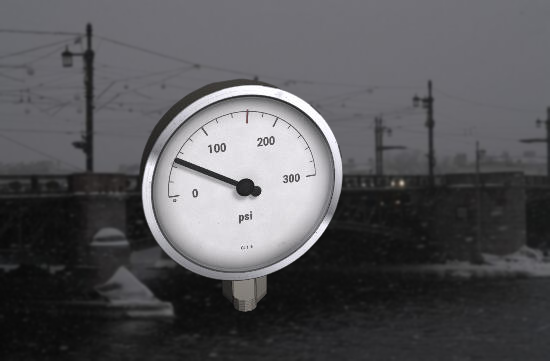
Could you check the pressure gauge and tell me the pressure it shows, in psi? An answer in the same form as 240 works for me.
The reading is 50
